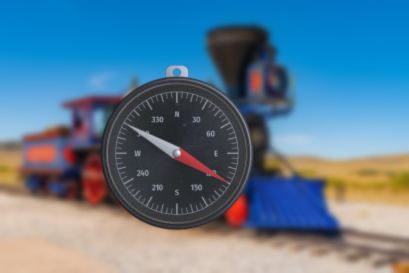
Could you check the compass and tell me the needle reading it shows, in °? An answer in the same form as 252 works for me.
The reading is 120
